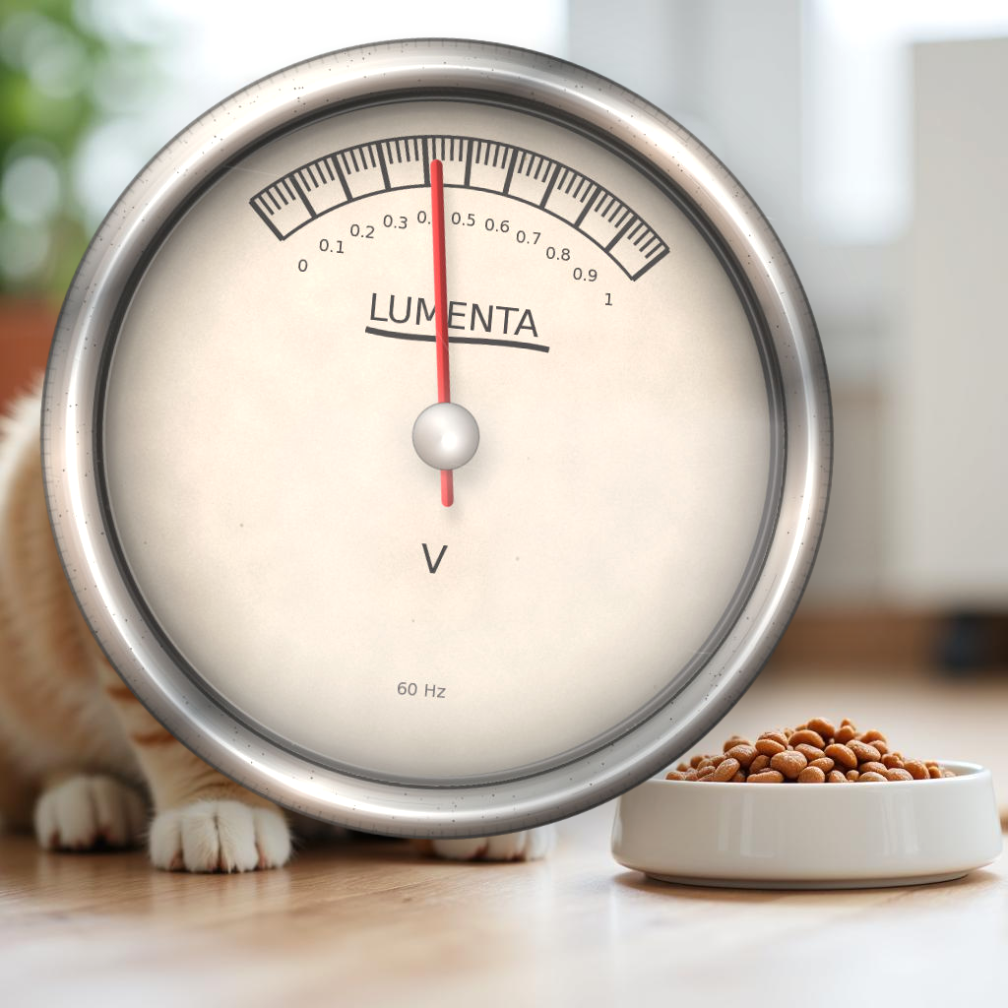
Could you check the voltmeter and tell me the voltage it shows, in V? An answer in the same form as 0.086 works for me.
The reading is 0.42
